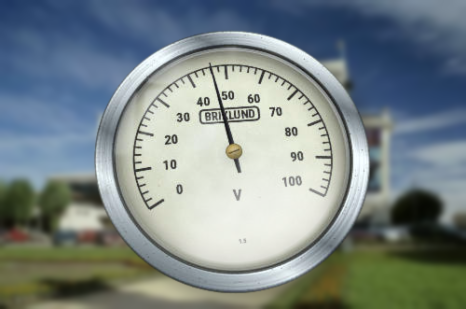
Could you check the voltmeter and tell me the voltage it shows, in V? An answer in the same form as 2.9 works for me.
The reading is 46
